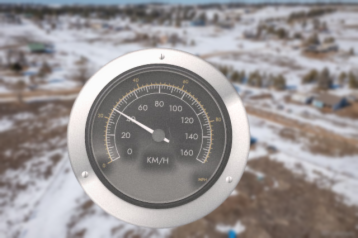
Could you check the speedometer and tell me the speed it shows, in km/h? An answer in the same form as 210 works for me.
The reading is 40
